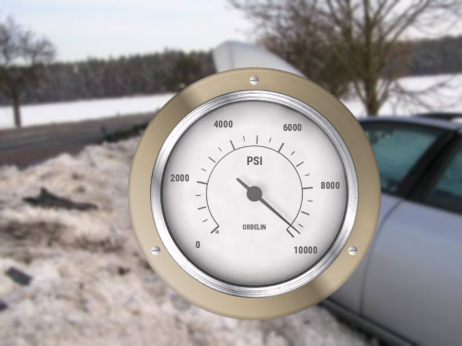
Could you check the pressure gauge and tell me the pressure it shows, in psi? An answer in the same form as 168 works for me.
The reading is 9750
